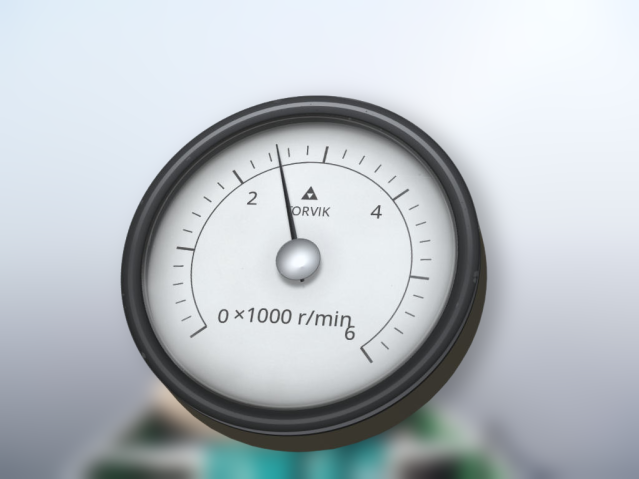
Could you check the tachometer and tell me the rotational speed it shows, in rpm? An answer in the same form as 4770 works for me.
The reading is 2500
